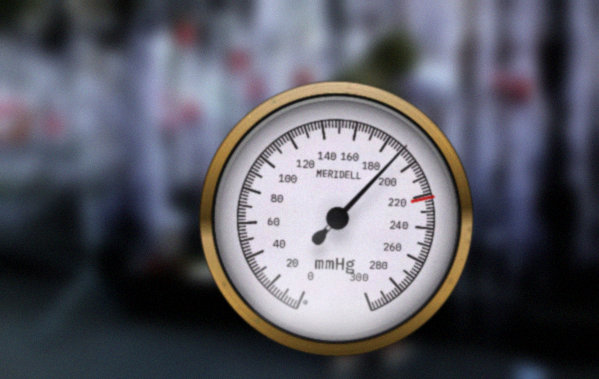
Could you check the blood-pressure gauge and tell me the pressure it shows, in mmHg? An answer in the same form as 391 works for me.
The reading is 190
